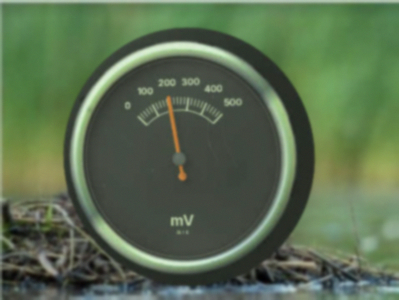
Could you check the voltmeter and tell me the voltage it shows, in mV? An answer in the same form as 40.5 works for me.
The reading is 200
